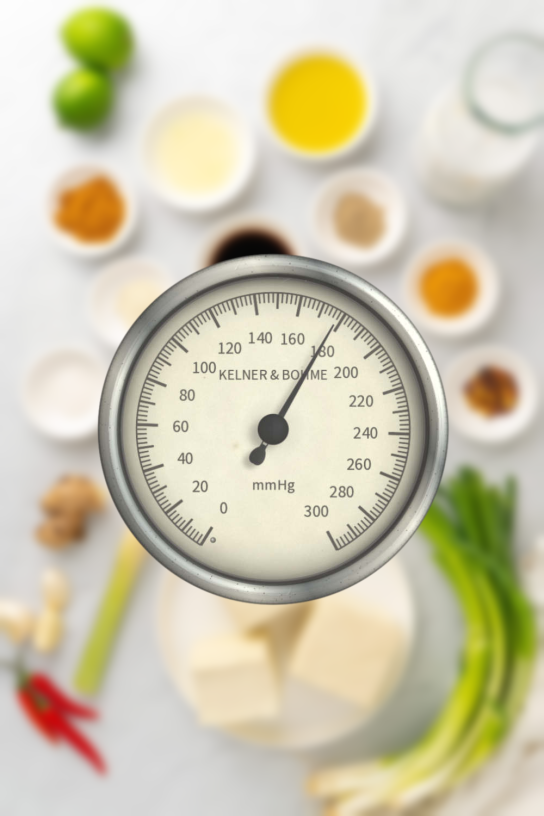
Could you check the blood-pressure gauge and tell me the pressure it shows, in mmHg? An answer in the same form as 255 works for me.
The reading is 178
